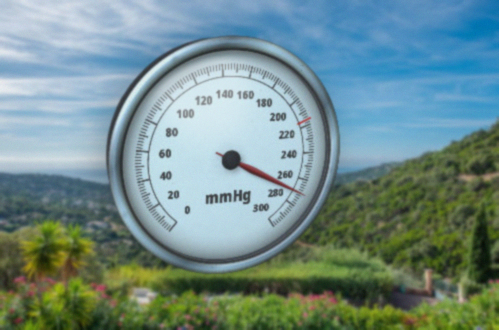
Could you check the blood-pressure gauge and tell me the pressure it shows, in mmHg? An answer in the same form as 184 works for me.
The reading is 270
